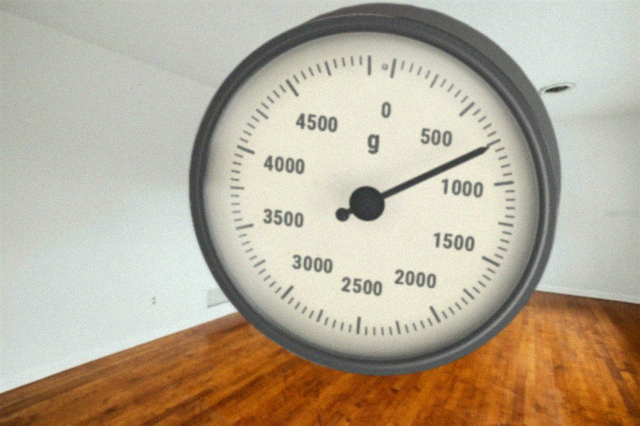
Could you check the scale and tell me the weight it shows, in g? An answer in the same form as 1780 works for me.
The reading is 750
